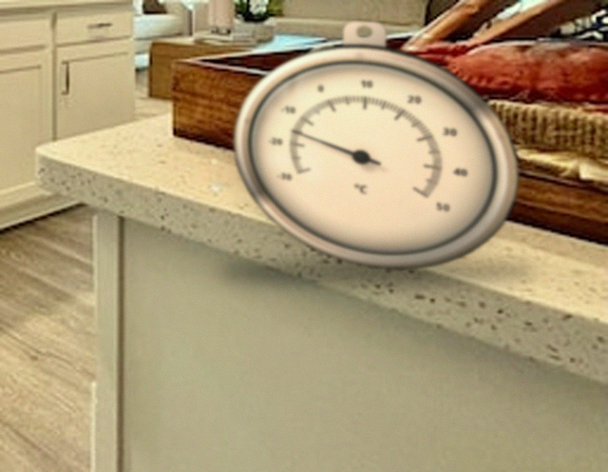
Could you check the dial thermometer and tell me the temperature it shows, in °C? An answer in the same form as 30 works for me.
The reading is -15
